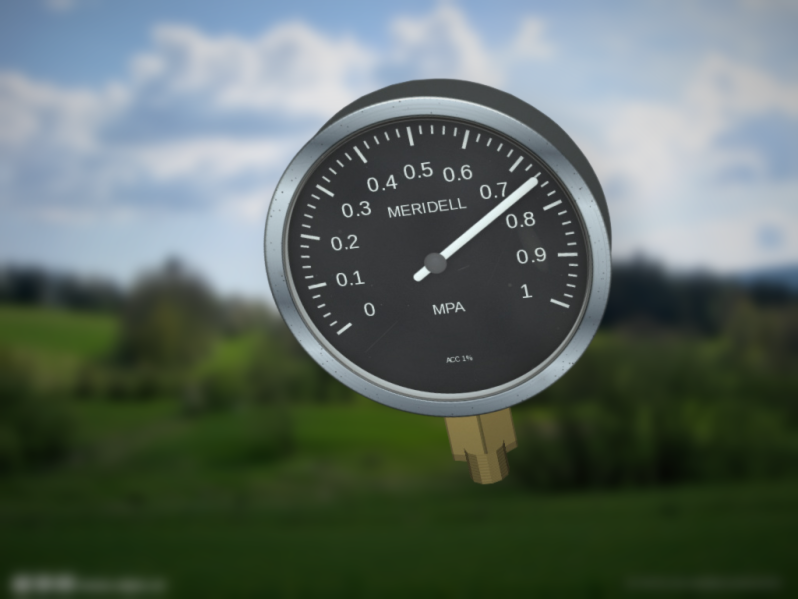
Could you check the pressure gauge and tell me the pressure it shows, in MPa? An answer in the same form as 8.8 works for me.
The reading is 0.74
